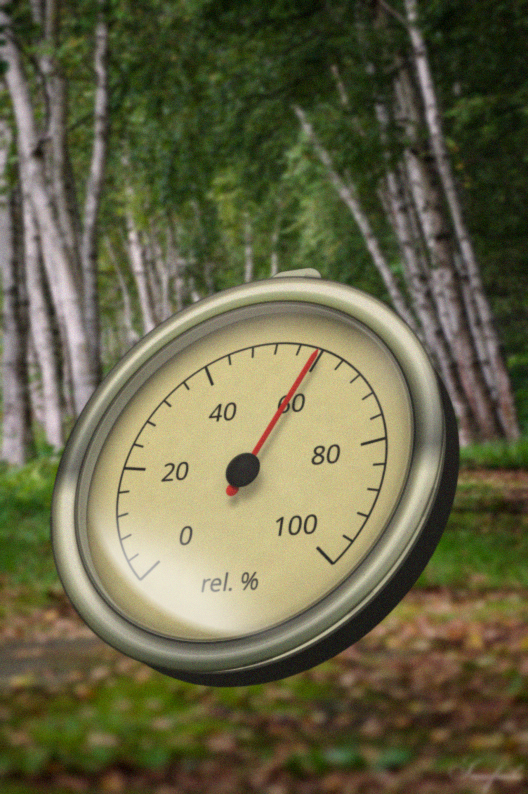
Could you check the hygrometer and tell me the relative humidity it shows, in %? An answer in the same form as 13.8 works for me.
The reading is 60
